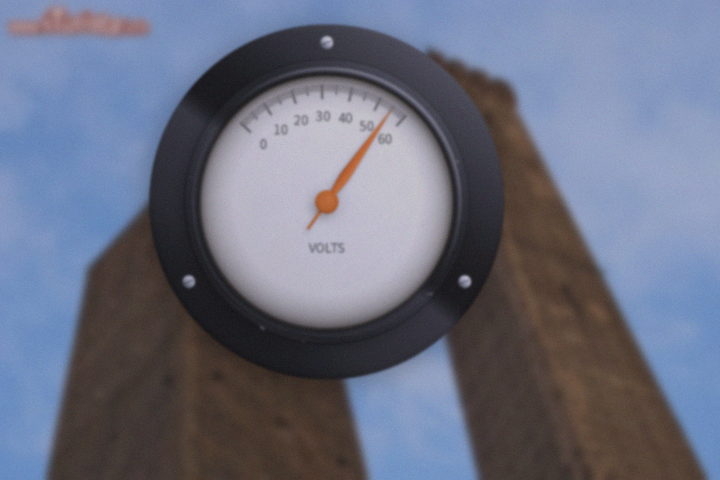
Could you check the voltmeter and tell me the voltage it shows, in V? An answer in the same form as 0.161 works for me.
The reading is 55
